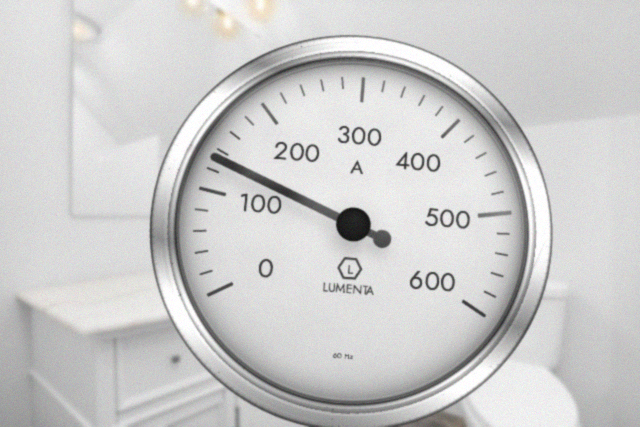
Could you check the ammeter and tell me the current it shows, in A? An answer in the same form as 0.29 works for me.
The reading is 130
